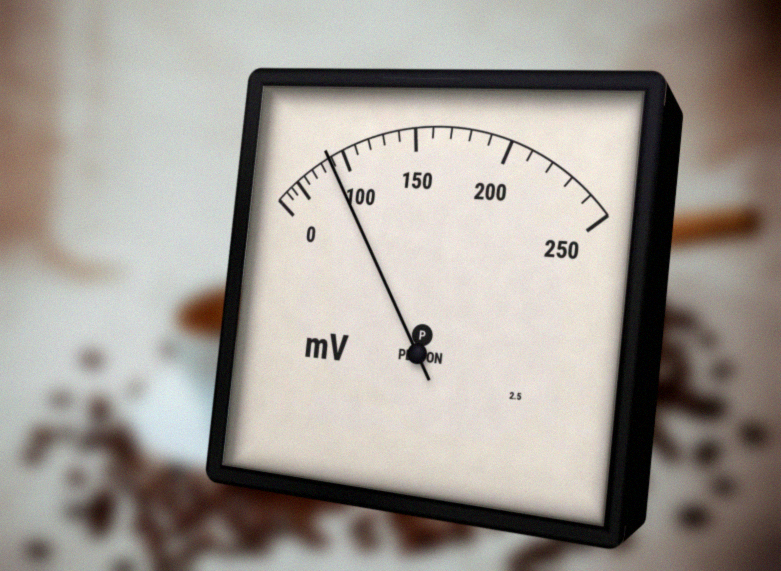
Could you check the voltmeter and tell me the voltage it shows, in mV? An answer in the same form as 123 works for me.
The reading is 90
